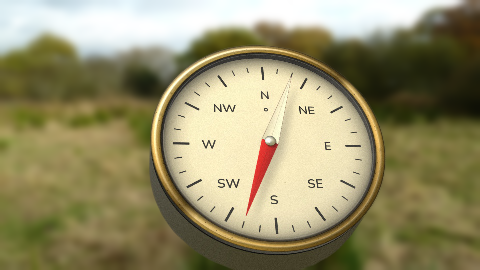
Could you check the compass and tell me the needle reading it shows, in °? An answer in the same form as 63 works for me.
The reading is 200
